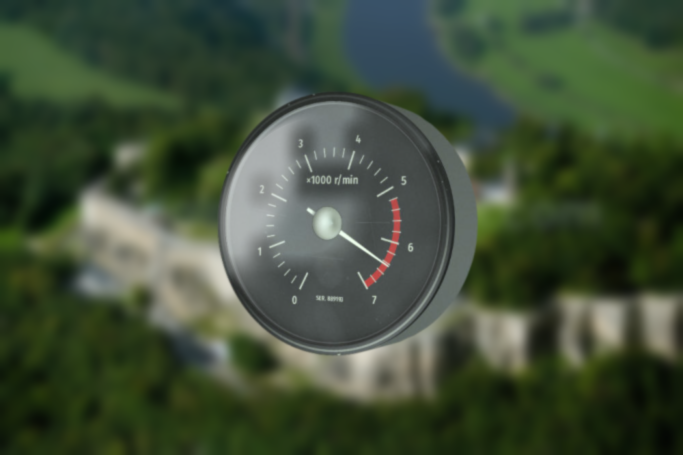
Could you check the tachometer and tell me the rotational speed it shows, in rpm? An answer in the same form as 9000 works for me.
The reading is 6400
